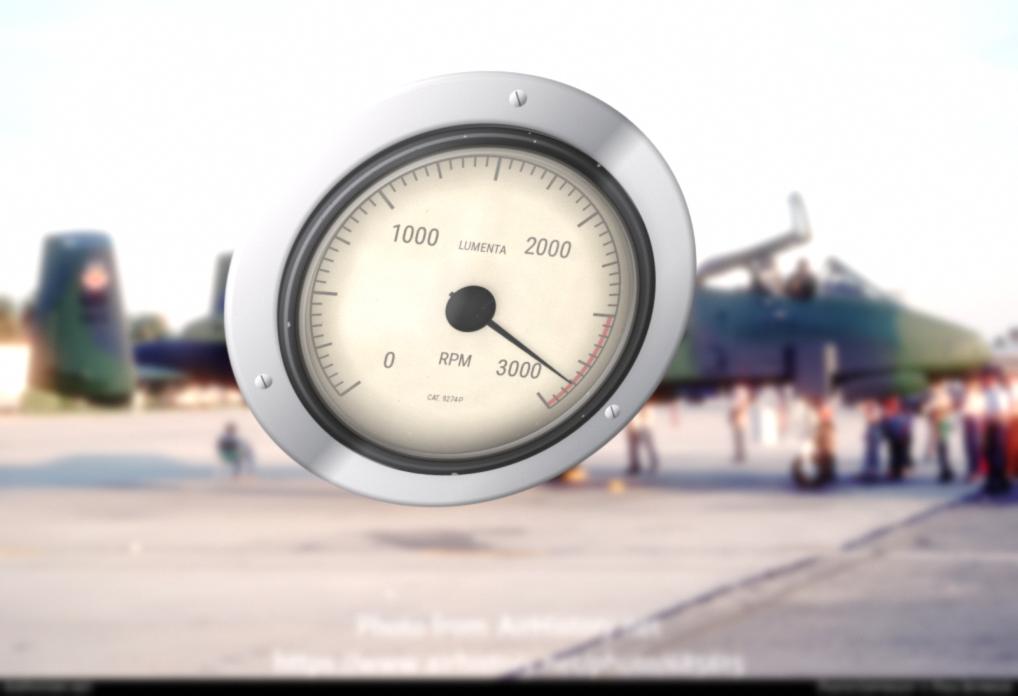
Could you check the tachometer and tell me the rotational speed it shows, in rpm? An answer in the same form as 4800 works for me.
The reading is 2850
